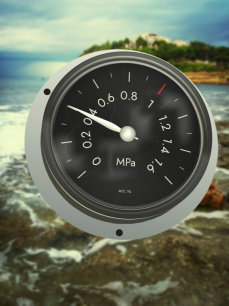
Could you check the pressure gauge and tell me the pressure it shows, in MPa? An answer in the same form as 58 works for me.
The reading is 0.4
